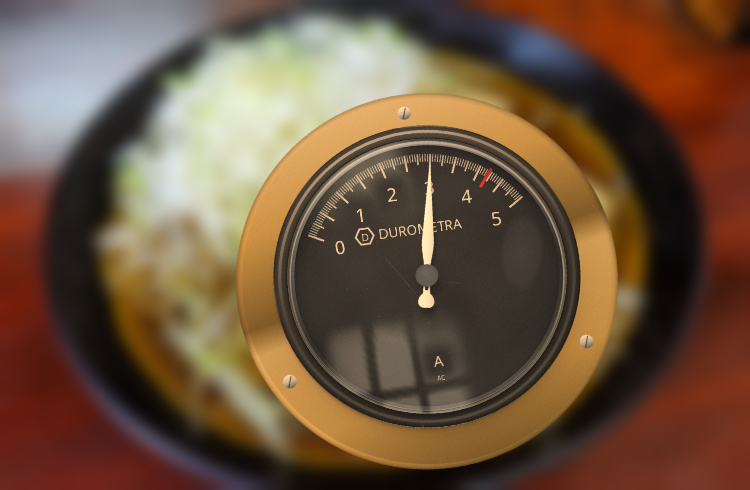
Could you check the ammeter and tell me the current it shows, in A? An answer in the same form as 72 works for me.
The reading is 3
